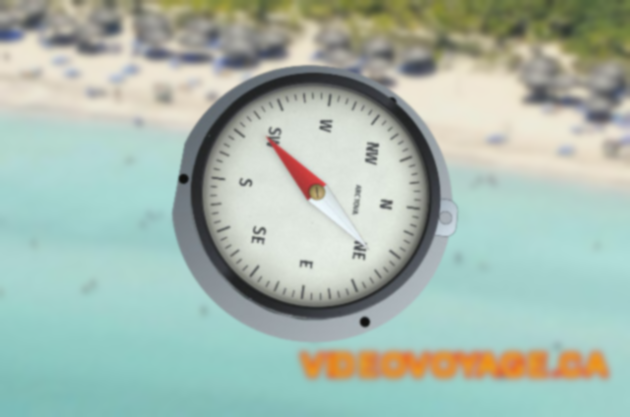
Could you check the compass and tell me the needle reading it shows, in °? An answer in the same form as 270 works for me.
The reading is 220
